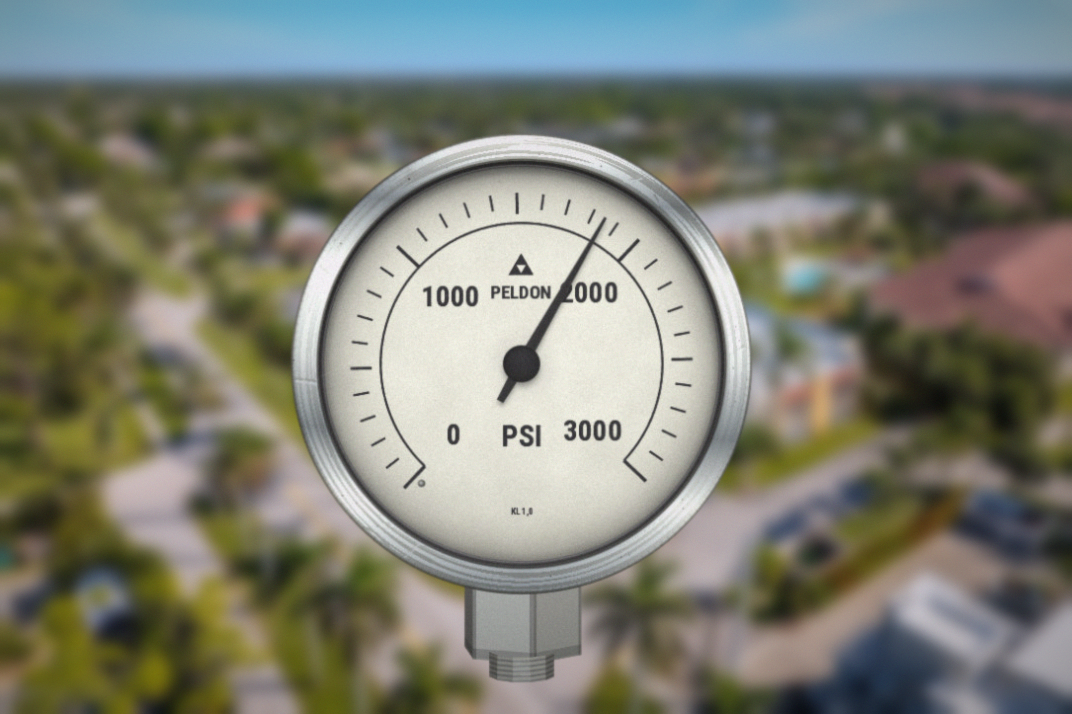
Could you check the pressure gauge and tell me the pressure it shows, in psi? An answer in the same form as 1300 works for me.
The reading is 1850
